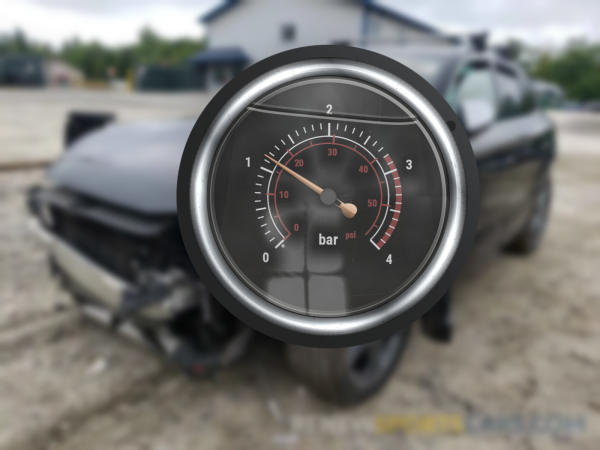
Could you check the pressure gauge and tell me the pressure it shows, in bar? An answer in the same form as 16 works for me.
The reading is 1.15
